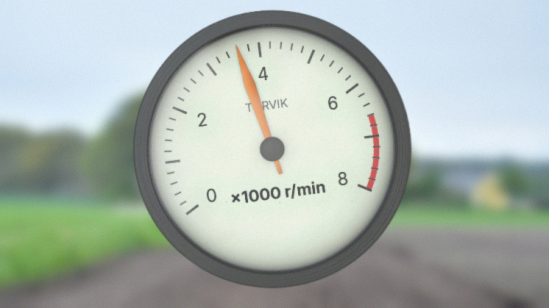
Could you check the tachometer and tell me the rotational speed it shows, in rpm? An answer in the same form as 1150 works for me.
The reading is 3600
